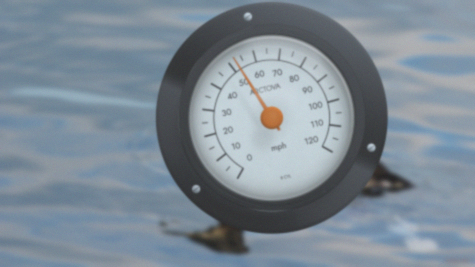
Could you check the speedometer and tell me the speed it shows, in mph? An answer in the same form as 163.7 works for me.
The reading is 52.5
